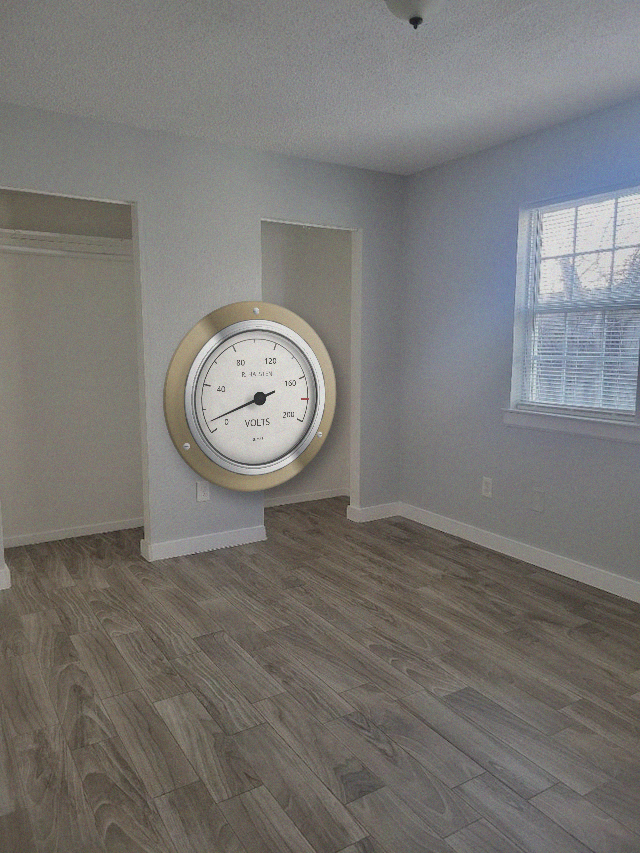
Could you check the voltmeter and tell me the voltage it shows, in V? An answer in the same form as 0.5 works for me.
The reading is 10
